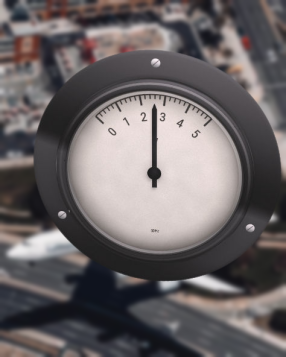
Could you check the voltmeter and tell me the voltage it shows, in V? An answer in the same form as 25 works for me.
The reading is 2.6
